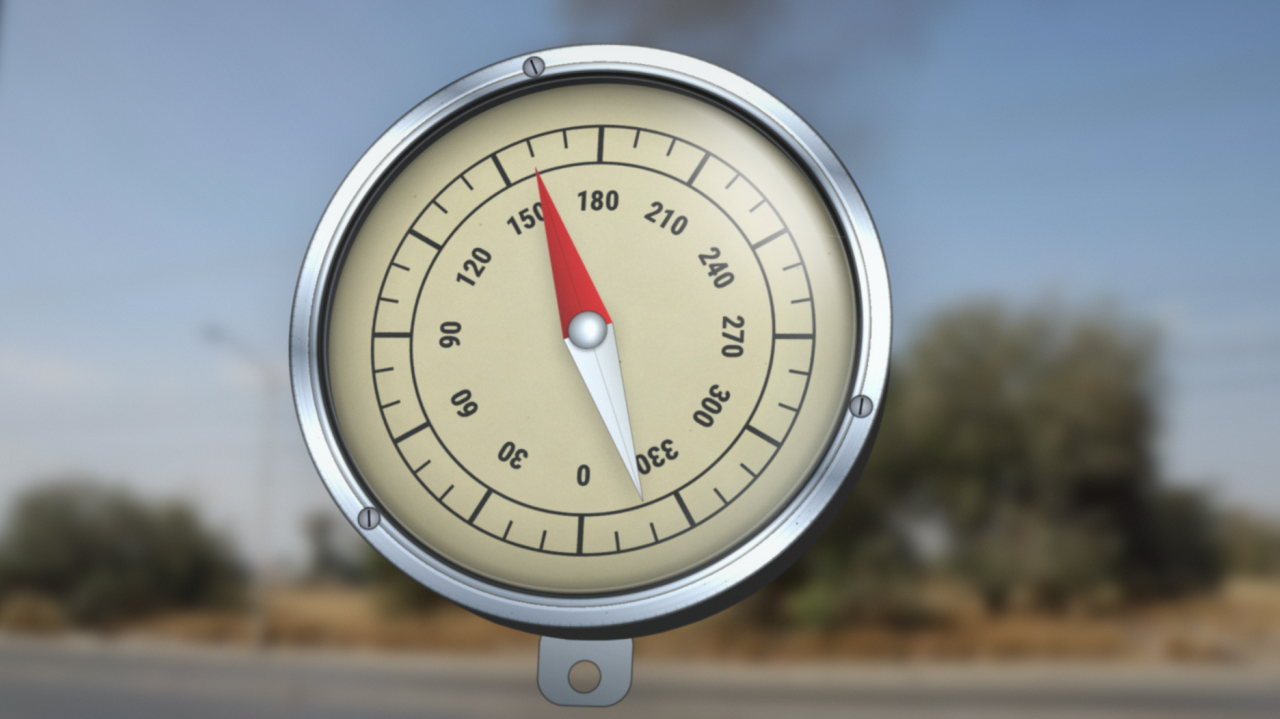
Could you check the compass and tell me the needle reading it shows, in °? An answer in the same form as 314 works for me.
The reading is 160
